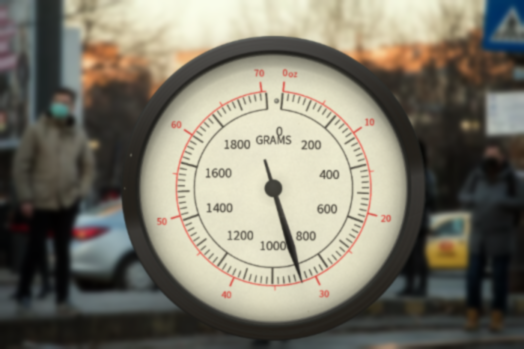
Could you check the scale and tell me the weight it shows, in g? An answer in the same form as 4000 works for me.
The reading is 900
